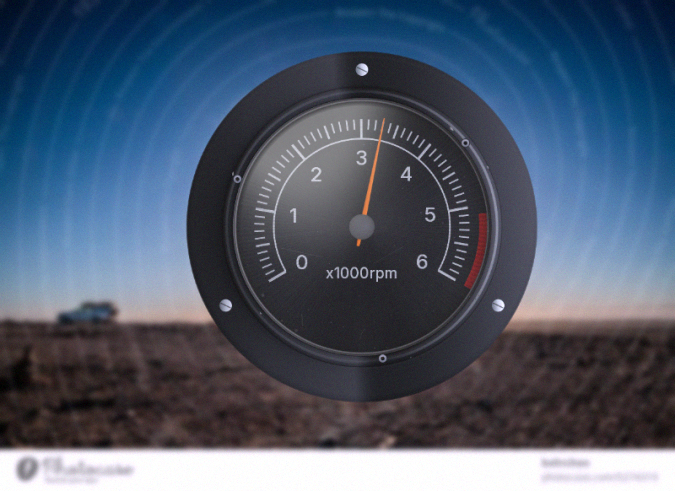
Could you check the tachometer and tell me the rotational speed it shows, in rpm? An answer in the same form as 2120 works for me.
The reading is 3300
